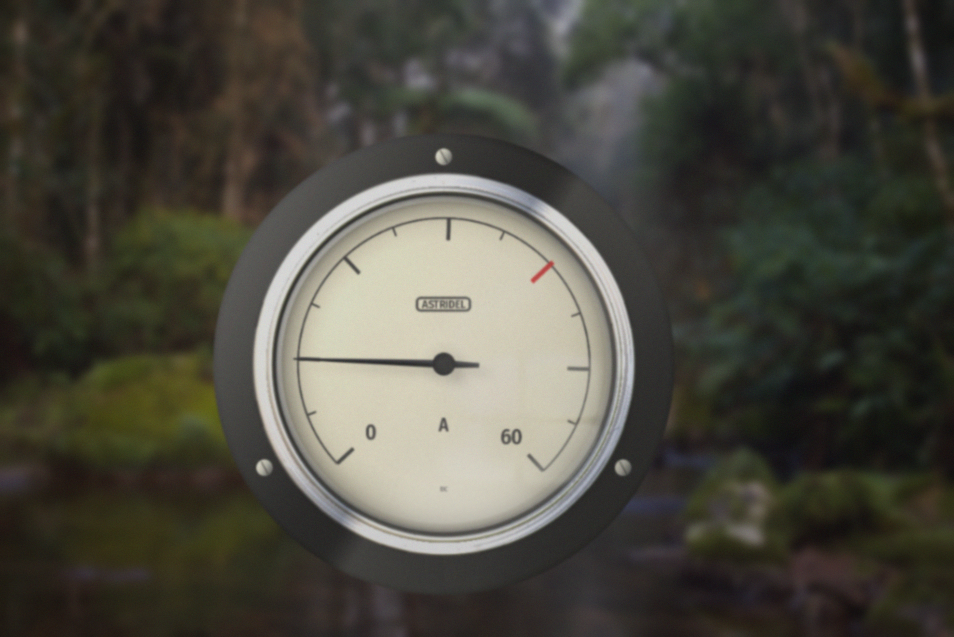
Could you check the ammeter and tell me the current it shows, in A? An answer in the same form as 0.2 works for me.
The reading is 10
